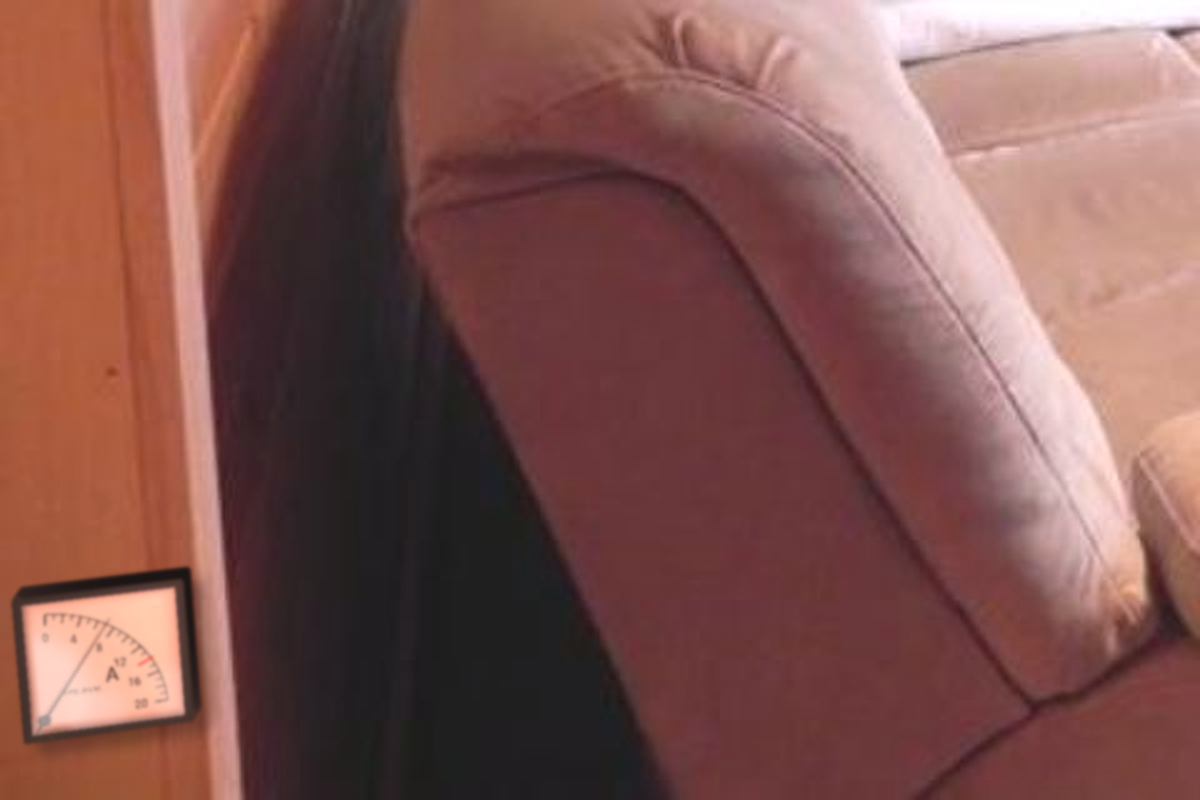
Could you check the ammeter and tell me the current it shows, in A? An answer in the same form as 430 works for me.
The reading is 7
